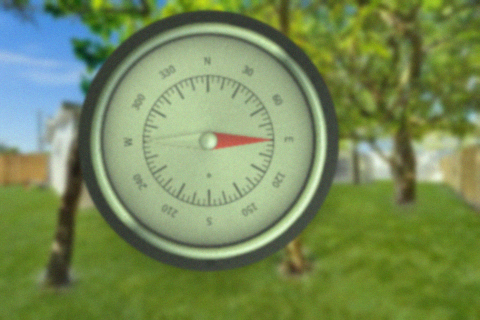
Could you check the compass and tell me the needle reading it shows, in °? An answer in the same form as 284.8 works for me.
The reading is 90
